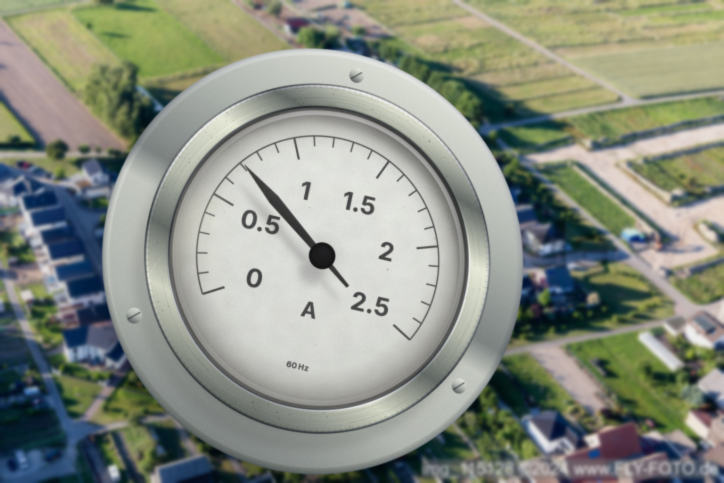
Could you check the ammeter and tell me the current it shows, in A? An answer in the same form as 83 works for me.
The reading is 0.7
